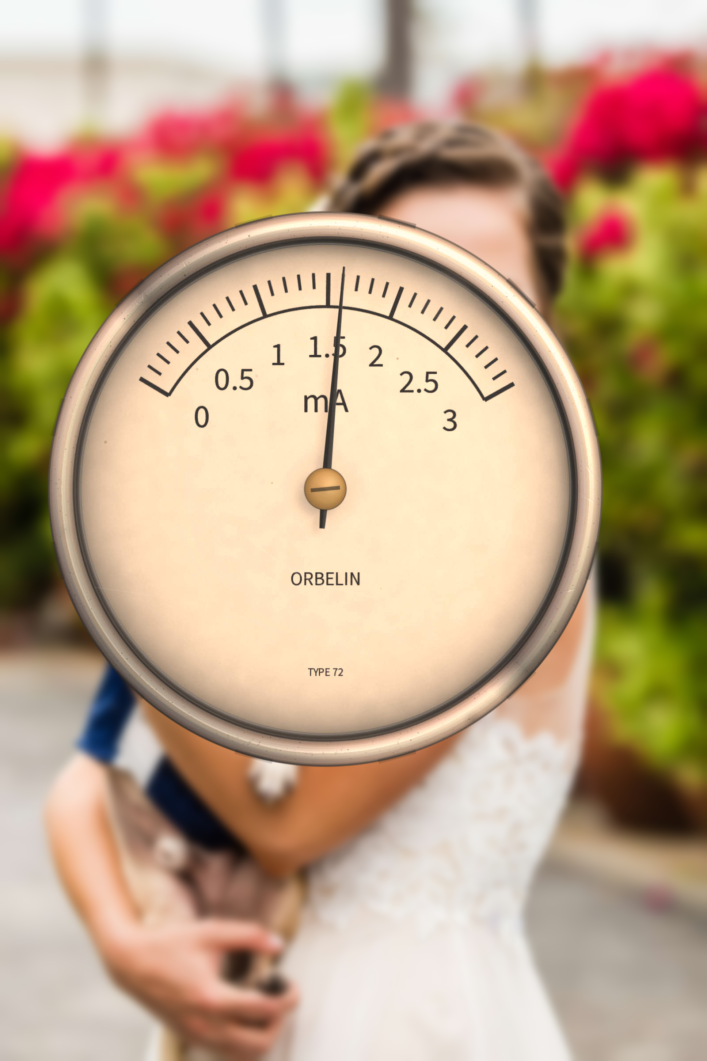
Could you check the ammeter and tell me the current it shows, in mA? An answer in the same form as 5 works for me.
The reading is 1.6
